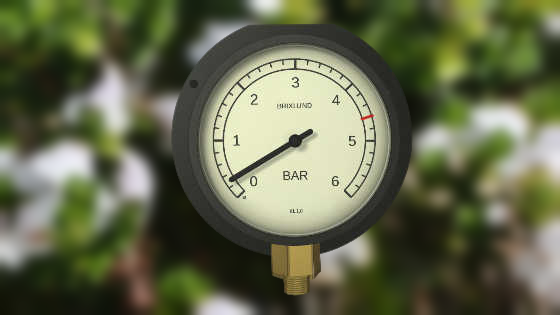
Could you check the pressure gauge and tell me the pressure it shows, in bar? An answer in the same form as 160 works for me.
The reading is 0.3
